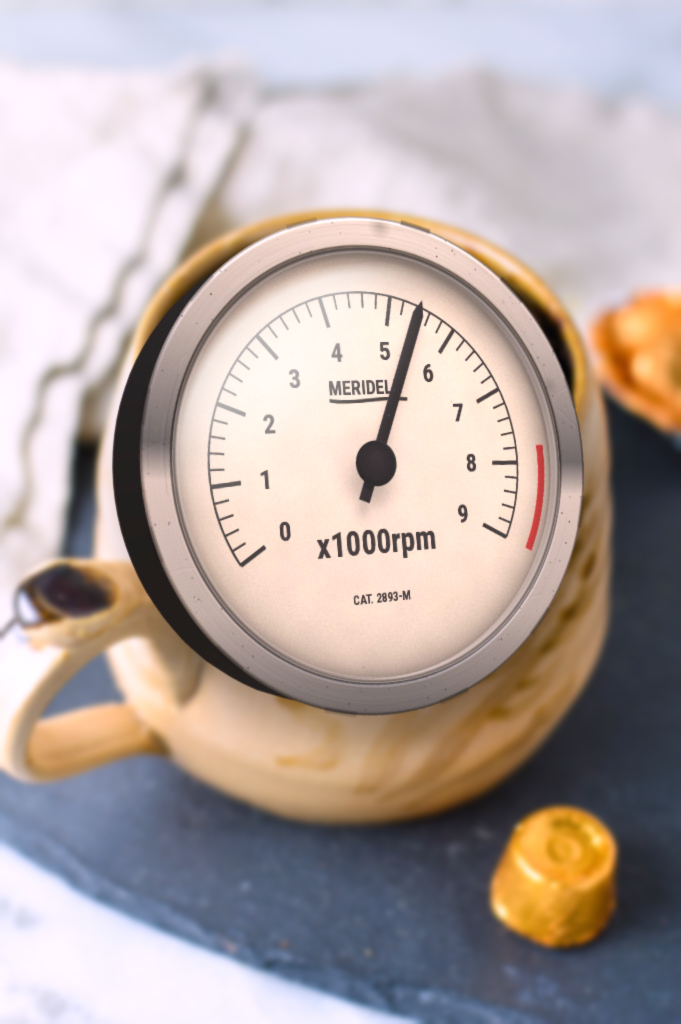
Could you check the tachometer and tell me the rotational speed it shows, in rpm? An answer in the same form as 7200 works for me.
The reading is 5400
